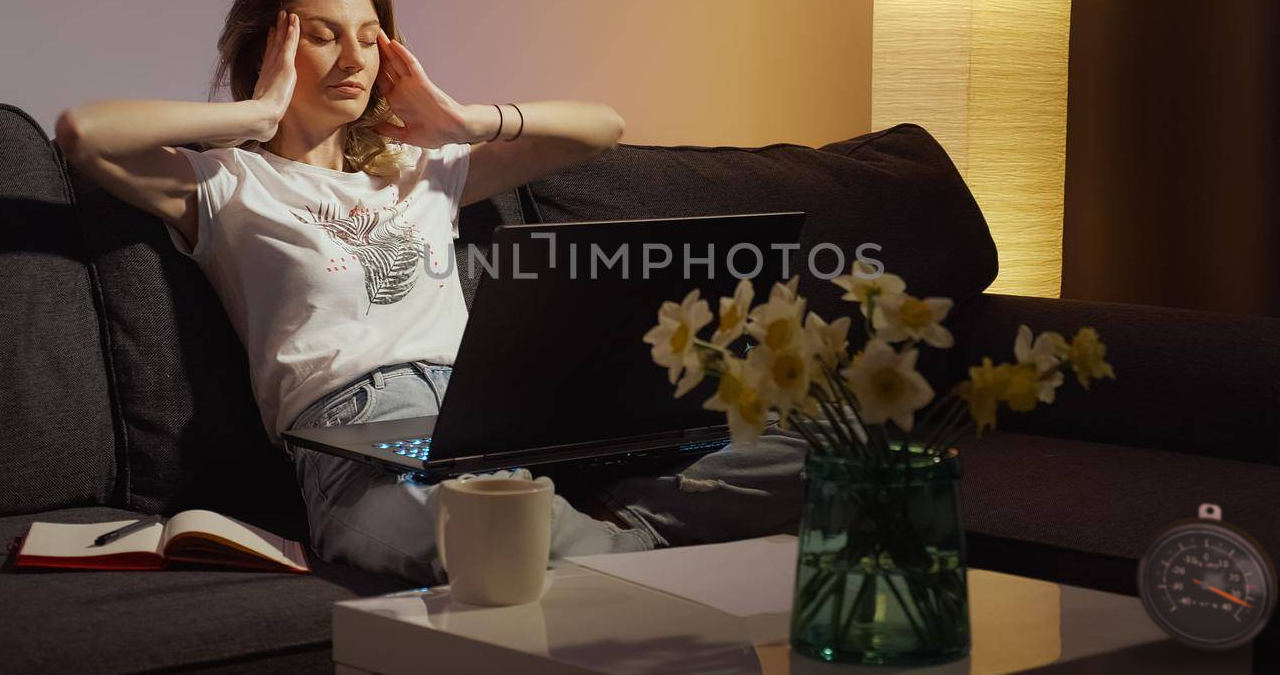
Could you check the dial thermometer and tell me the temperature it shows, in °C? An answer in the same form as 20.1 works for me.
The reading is 32.5
